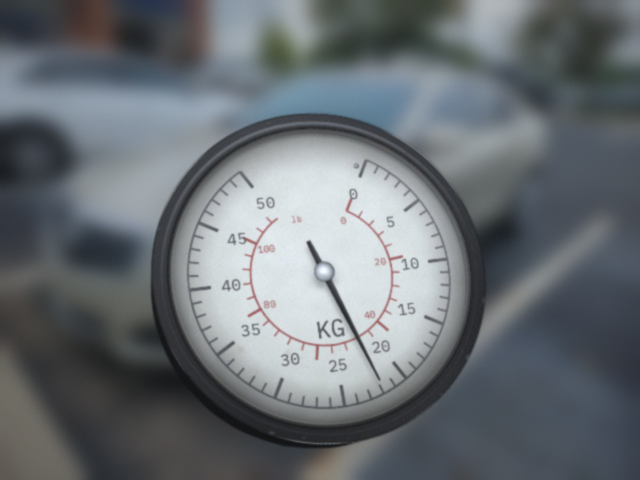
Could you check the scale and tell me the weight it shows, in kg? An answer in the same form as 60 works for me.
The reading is 22
